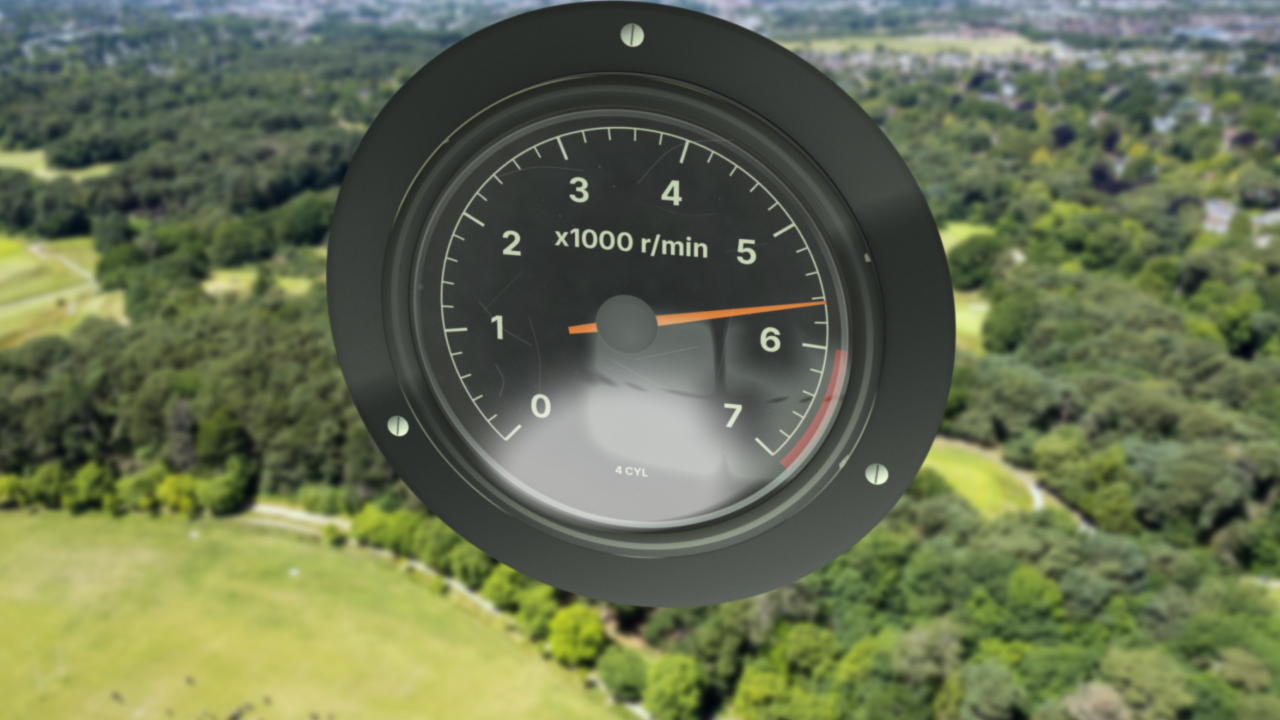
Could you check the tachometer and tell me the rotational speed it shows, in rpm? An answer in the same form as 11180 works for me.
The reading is 5600
